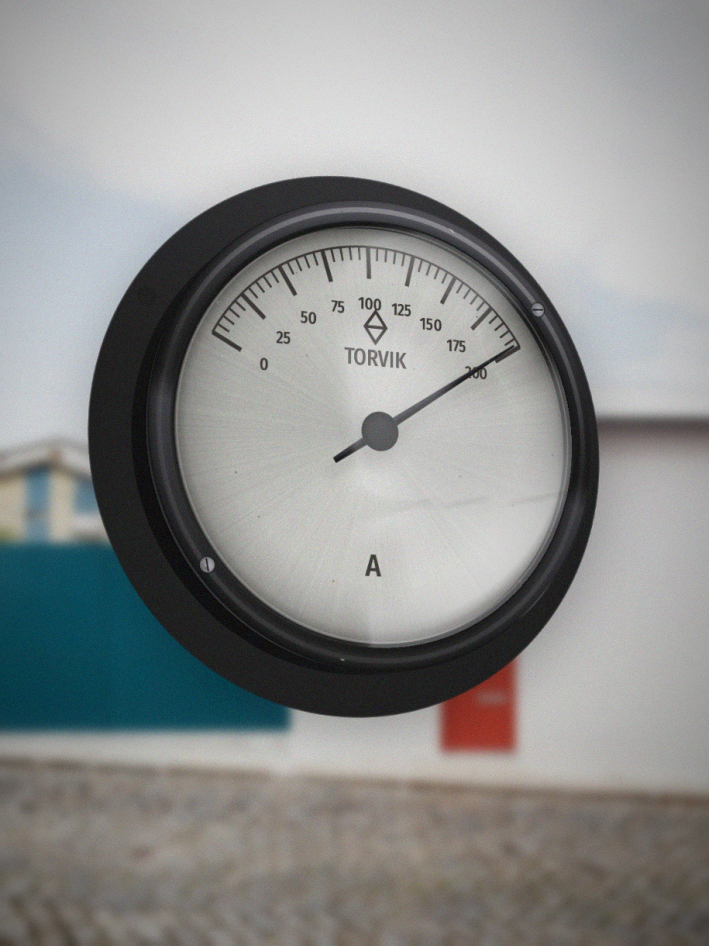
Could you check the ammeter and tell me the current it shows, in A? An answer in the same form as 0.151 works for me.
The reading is 197.5
